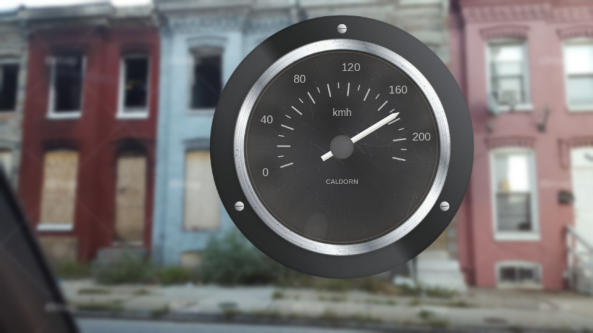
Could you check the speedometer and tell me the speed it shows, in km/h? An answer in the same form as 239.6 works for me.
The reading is 175
